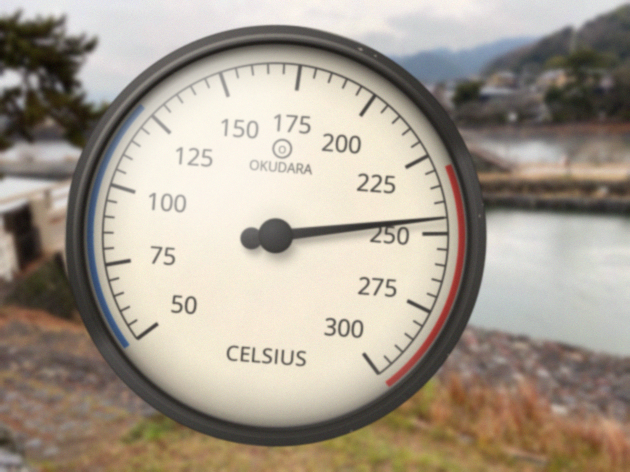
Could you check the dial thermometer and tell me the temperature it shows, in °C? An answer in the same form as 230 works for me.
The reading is 245
